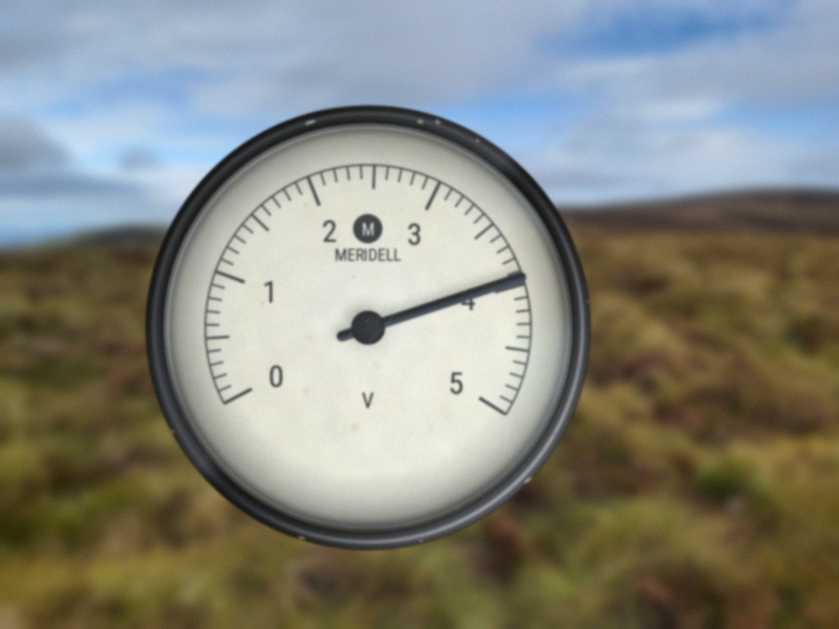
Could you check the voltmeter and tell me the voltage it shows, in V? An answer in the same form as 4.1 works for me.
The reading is 3.95
